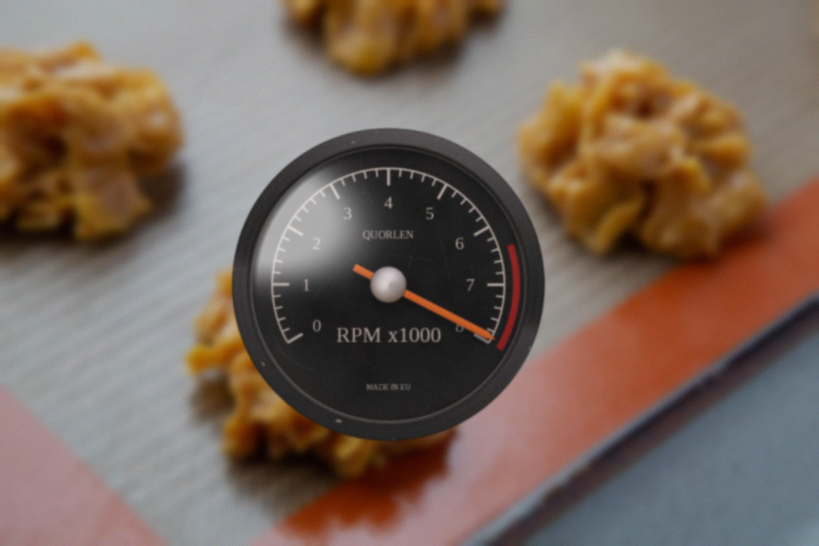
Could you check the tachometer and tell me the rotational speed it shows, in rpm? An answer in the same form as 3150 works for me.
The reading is 7900
